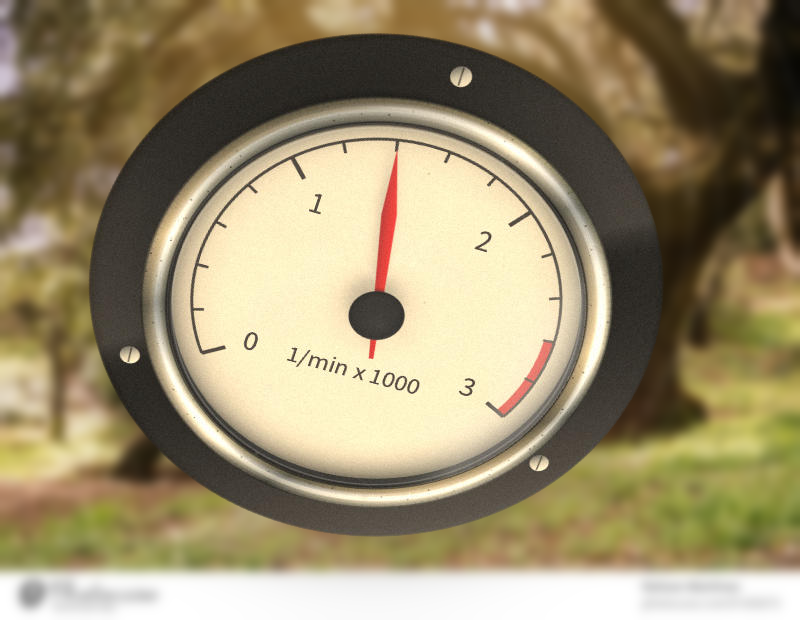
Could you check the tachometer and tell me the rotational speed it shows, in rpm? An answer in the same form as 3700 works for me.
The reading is 1400
